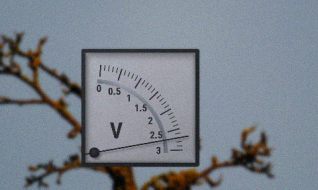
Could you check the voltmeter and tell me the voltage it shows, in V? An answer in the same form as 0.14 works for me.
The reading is 2.7
